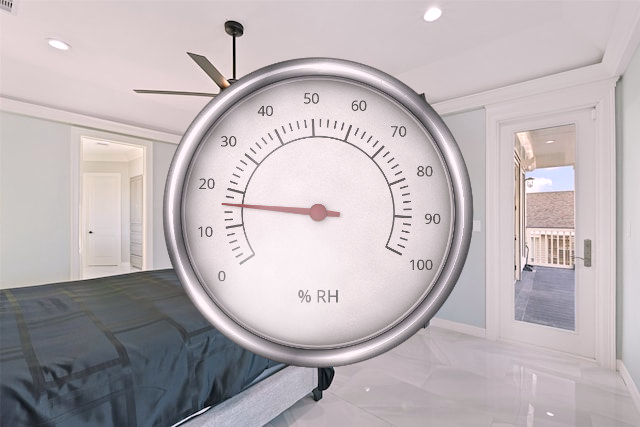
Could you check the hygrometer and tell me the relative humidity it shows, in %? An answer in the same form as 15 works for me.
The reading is 16
